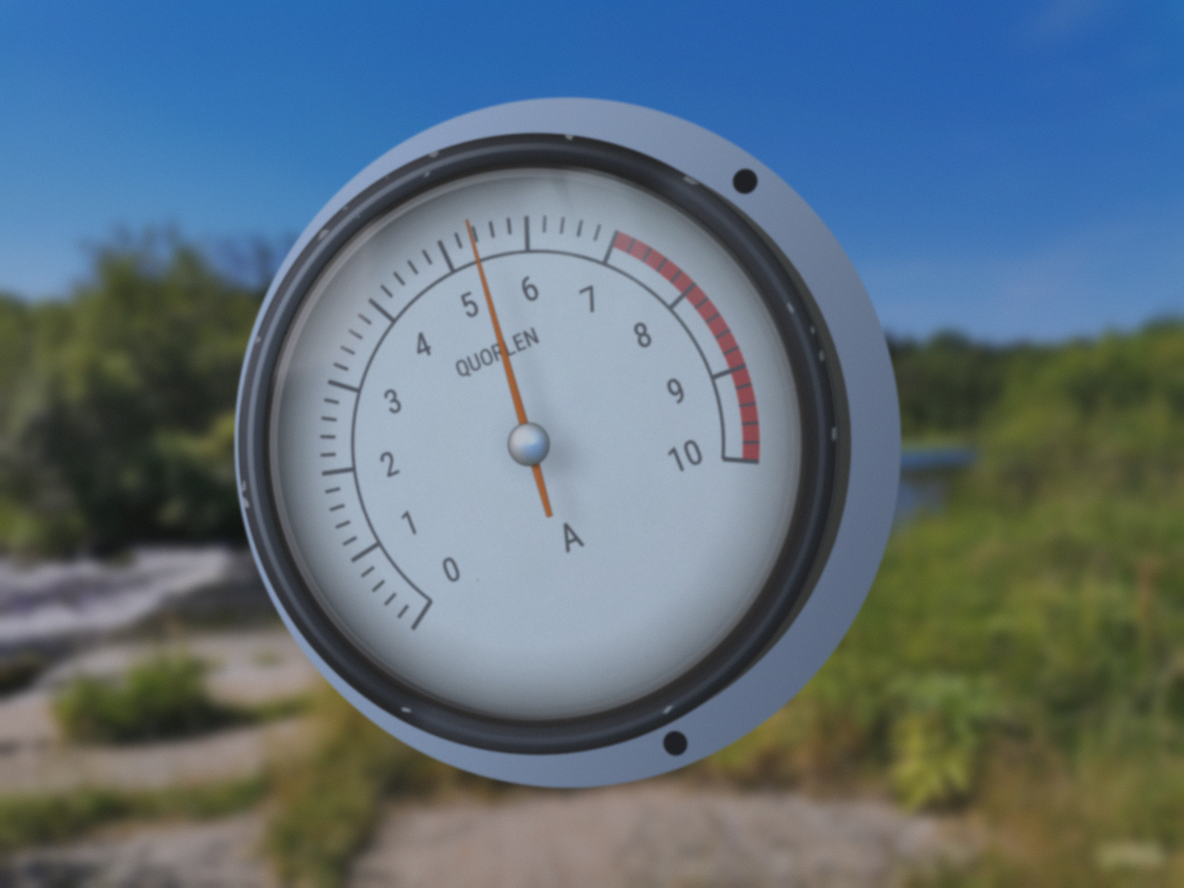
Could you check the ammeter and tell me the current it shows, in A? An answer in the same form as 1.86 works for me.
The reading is 5.4
